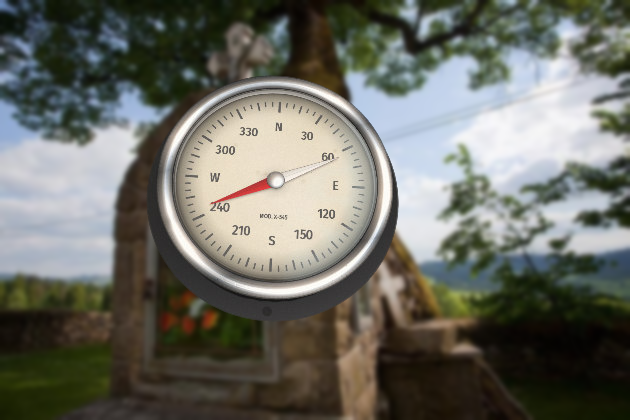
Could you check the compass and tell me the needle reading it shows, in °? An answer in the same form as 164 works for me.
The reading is 245
